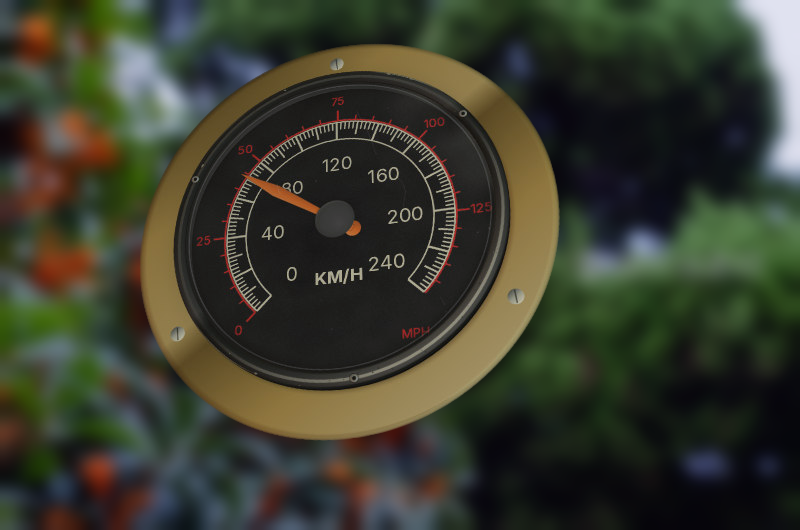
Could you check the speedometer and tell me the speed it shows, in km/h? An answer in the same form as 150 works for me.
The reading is 70
